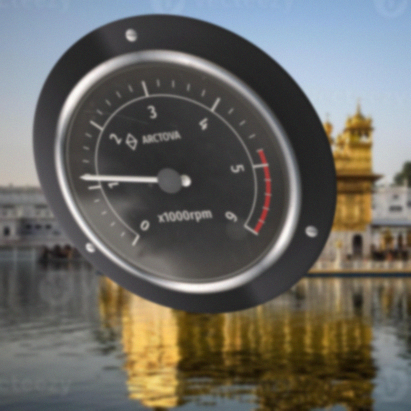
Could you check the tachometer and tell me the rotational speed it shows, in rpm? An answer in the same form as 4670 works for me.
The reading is 1200
